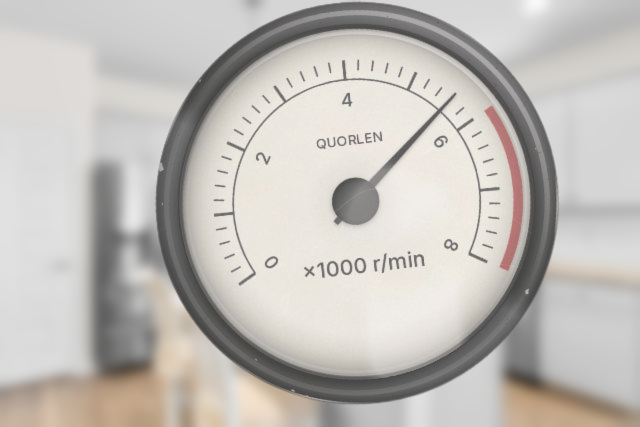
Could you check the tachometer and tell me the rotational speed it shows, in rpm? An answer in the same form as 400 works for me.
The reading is 5600
